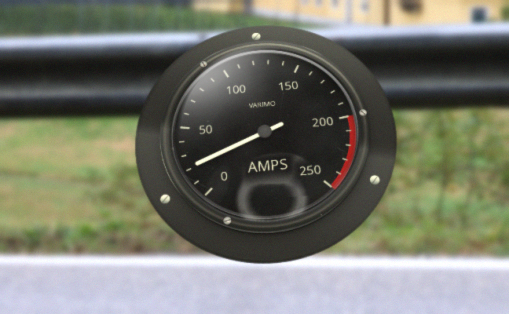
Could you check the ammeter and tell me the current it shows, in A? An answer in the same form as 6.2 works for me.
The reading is 20
